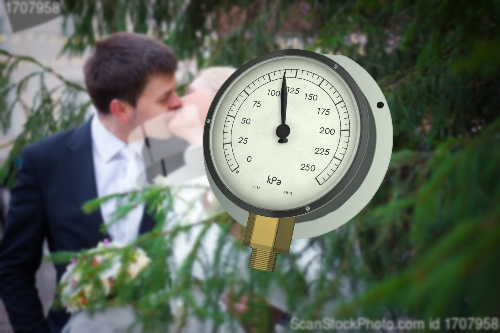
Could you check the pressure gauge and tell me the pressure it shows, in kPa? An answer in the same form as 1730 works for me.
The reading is 115
